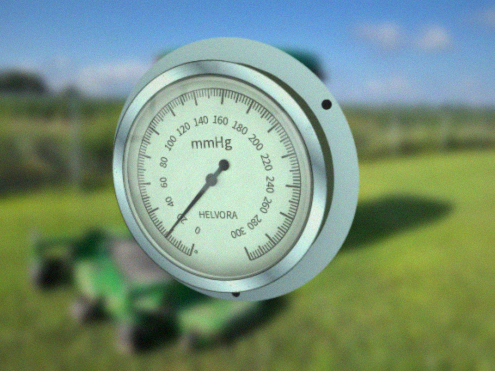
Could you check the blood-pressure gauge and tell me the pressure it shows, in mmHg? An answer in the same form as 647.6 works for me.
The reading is 20
